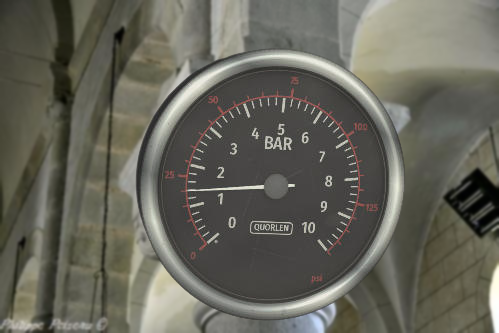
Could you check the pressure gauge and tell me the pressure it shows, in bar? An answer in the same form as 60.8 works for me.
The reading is 1.4
